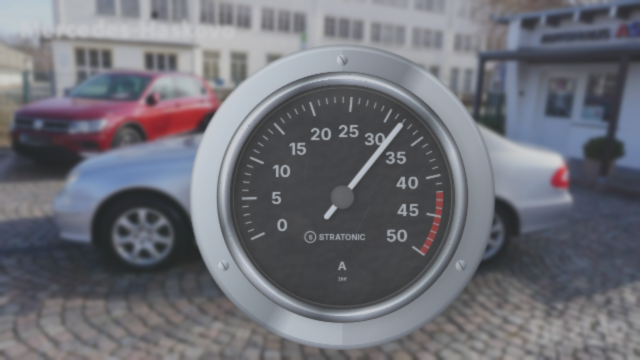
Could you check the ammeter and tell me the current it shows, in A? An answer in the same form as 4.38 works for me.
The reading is 32
